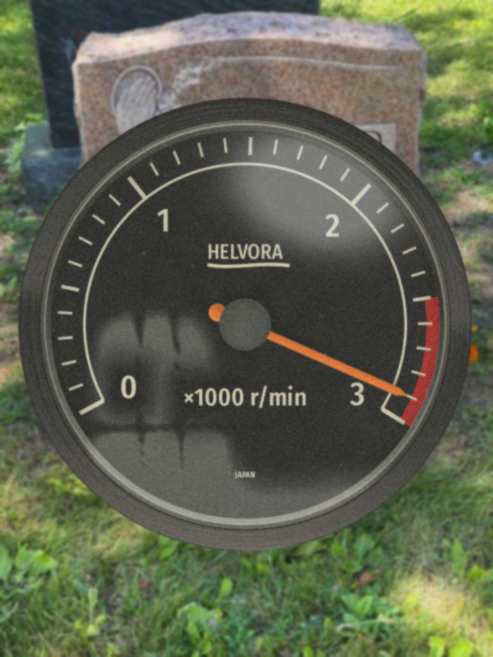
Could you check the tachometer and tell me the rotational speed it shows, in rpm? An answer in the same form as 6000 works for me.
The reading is 2900
